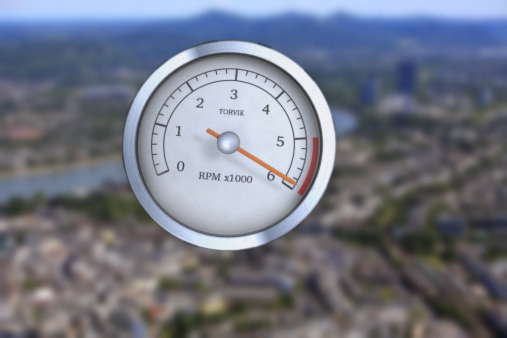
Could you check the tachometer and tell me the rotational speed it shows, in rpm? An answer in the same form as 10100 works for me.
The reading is 5900
